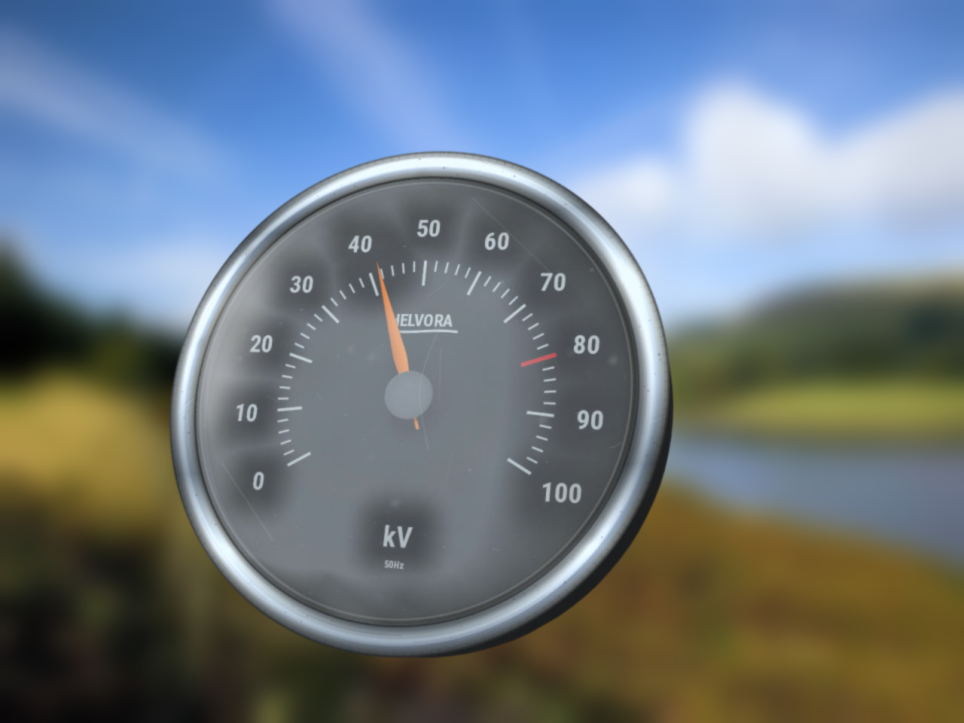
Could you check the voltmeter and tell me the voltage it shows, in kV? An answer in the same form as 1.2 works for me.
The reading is 42
